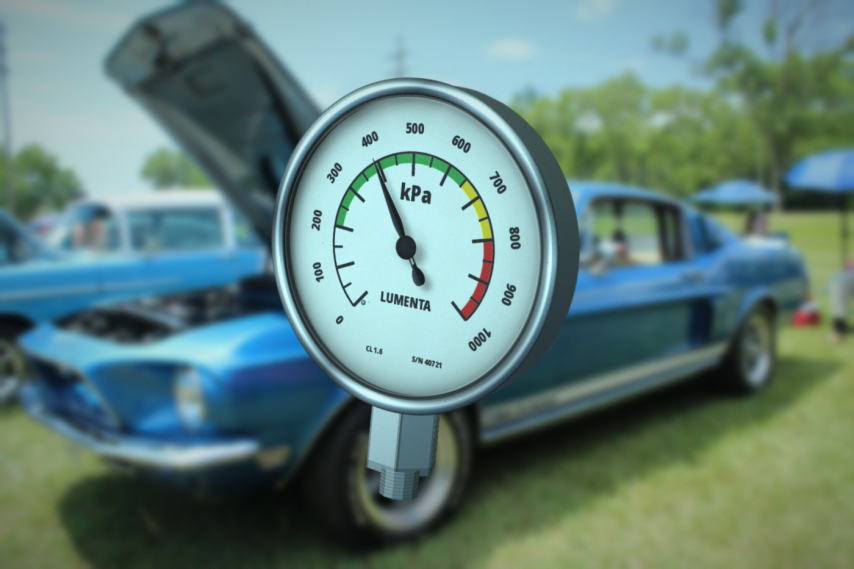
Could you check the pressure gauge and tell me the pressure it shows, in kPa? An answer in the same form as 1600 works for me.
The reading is 400
